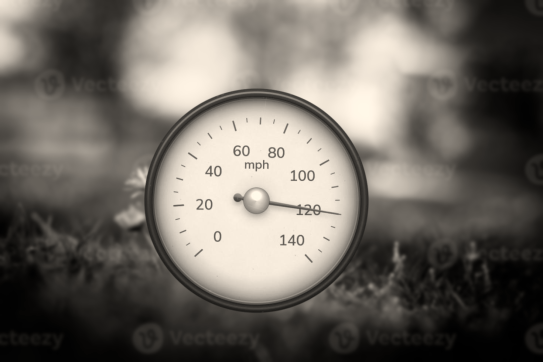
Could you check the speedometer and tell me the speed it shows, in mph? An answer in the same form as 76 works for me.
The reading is 120
